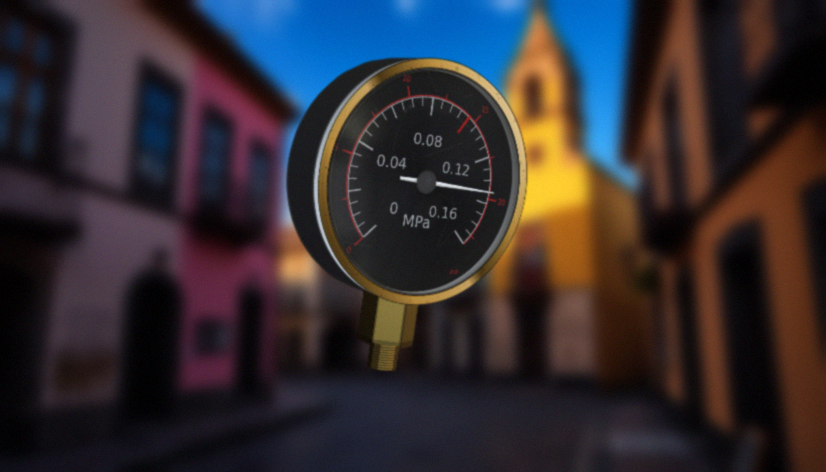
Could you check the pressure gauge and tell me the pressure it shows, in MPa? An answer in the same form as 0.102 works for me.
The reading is 0.135
